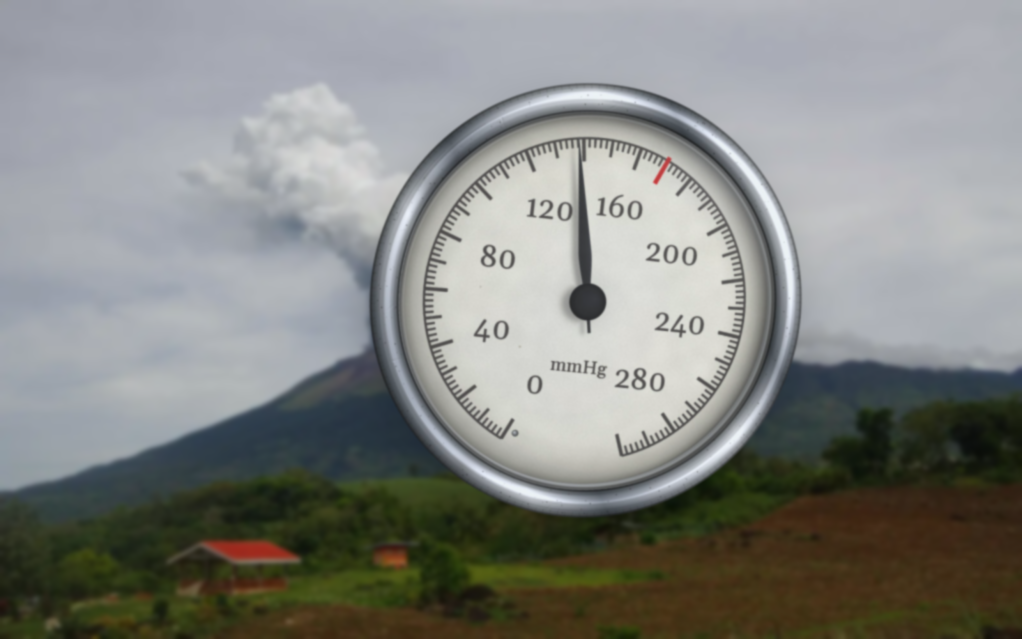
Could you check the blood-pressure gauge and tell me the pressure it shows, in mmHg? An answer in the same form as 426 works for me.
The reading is 138
